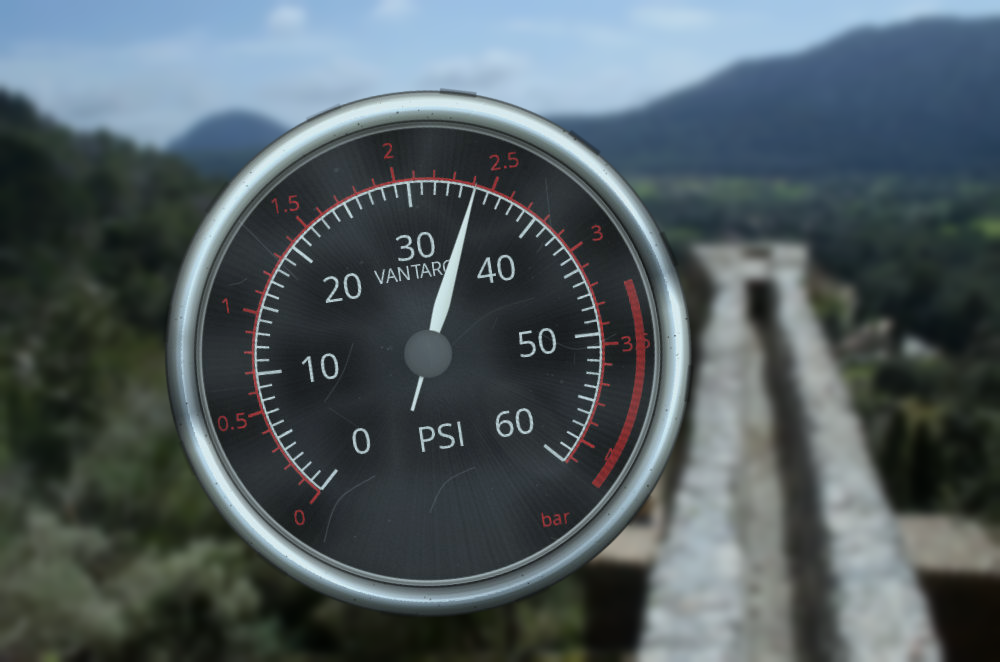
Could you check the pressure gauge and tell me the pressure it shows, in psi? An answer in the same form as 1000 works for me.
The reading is 35
